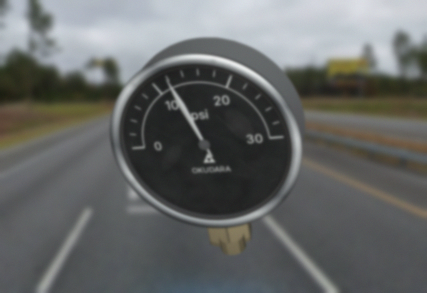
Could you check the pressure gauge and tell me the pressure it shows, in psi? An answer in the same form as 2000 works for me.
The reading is 12
